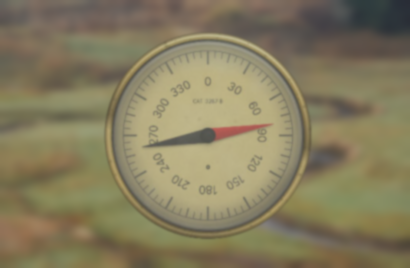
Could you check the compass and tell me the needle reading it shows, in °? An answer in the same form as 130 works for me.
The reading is 80
